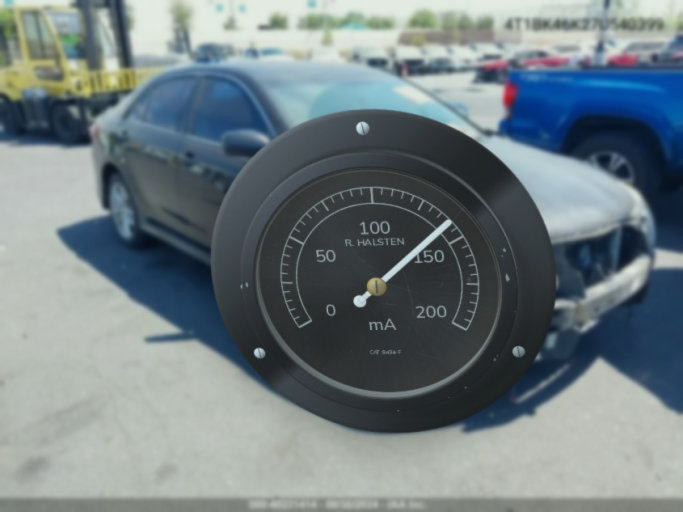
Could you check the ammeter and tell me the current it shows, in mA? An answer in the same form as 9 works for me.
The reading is 140
